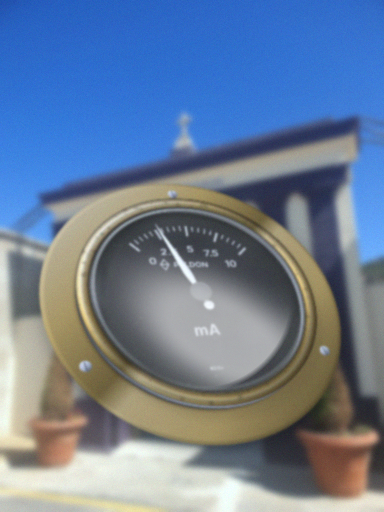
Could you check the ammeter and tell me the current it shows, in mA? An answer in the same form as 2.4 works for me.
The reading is 2.5
